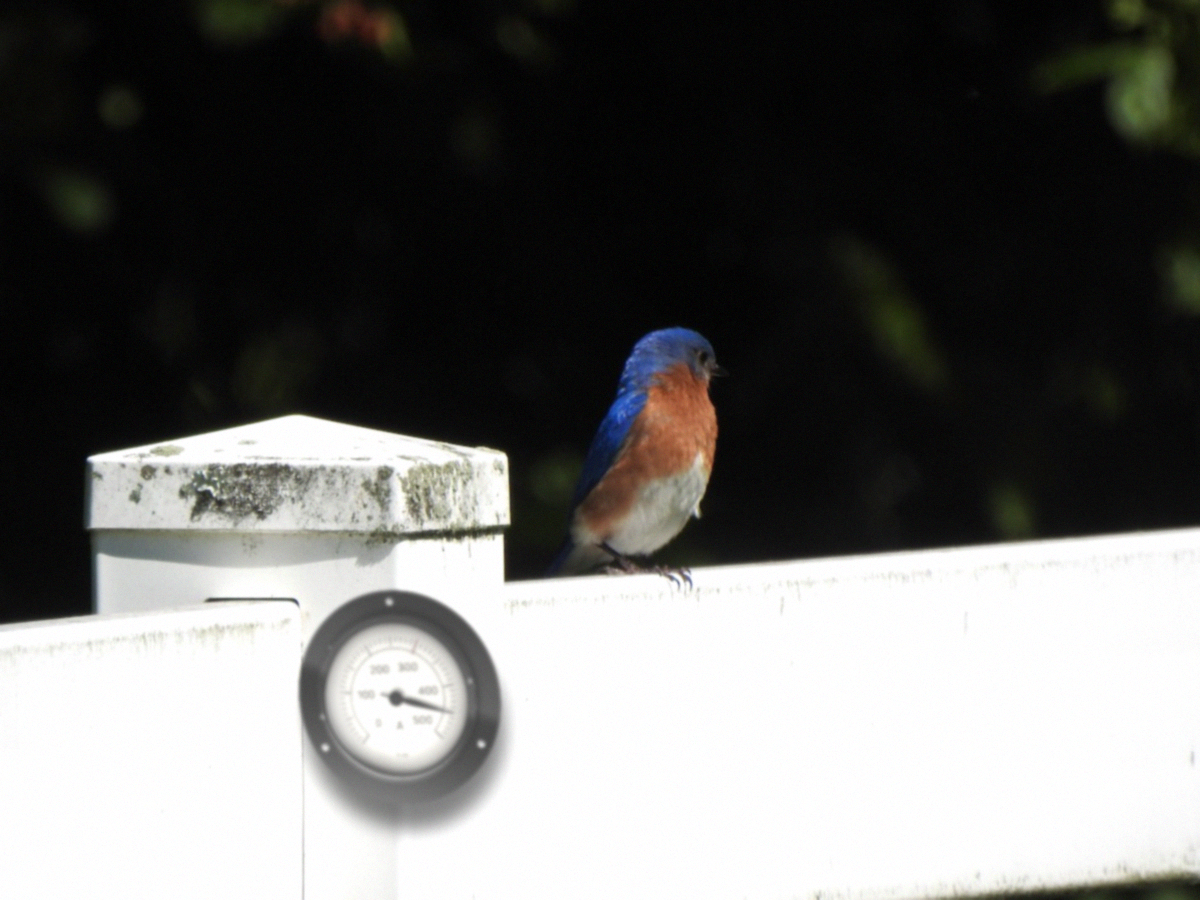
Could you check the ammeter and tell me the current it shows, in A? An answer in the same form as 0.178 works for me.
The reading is 450
